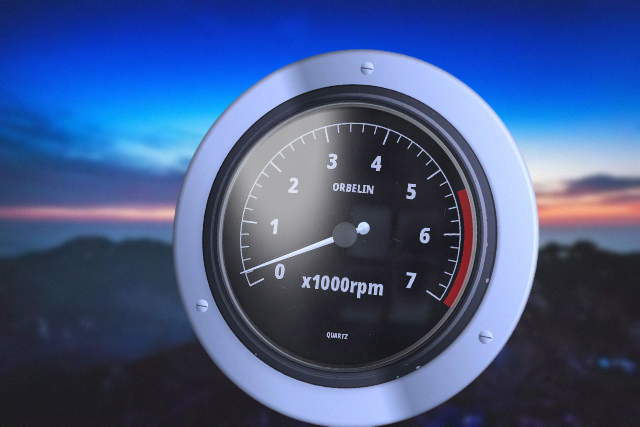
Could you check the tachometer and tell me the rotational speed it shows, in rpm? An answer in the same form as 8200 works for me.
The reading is 200
